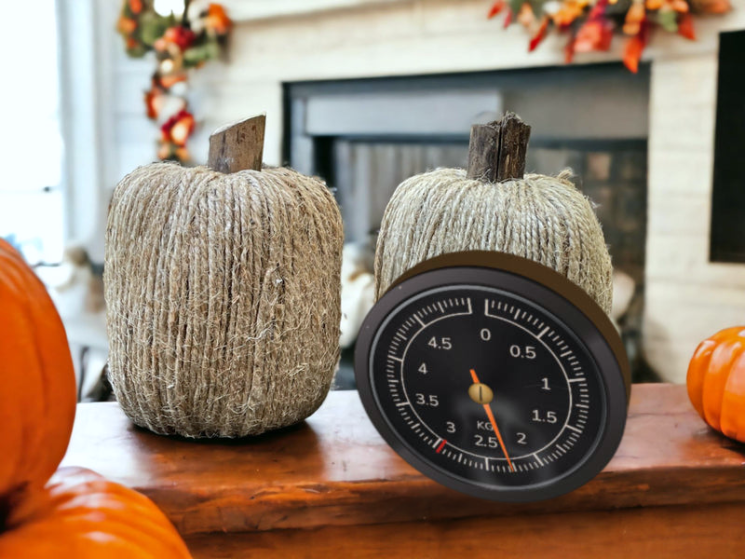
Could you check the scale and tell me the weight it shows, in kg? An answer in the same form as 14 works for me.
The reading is 2.25
